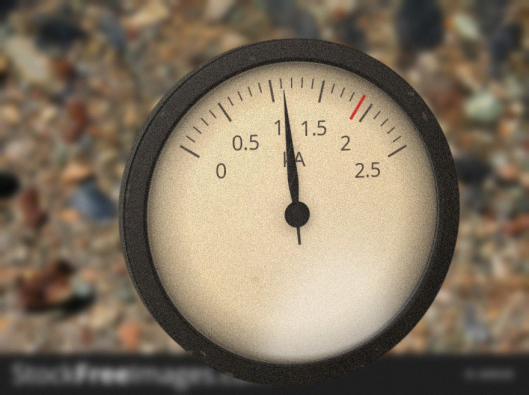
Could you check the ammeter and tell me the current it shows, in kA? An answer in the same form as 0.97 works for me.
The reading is 1.1
